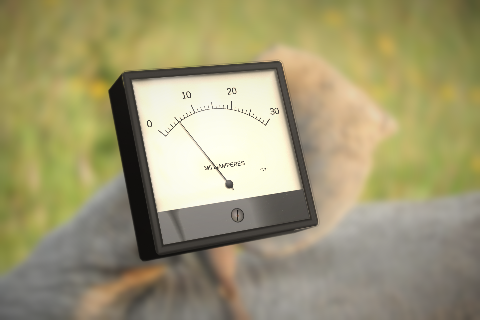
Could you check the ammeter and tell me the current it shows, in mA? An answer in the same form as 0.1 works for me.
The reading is 5
